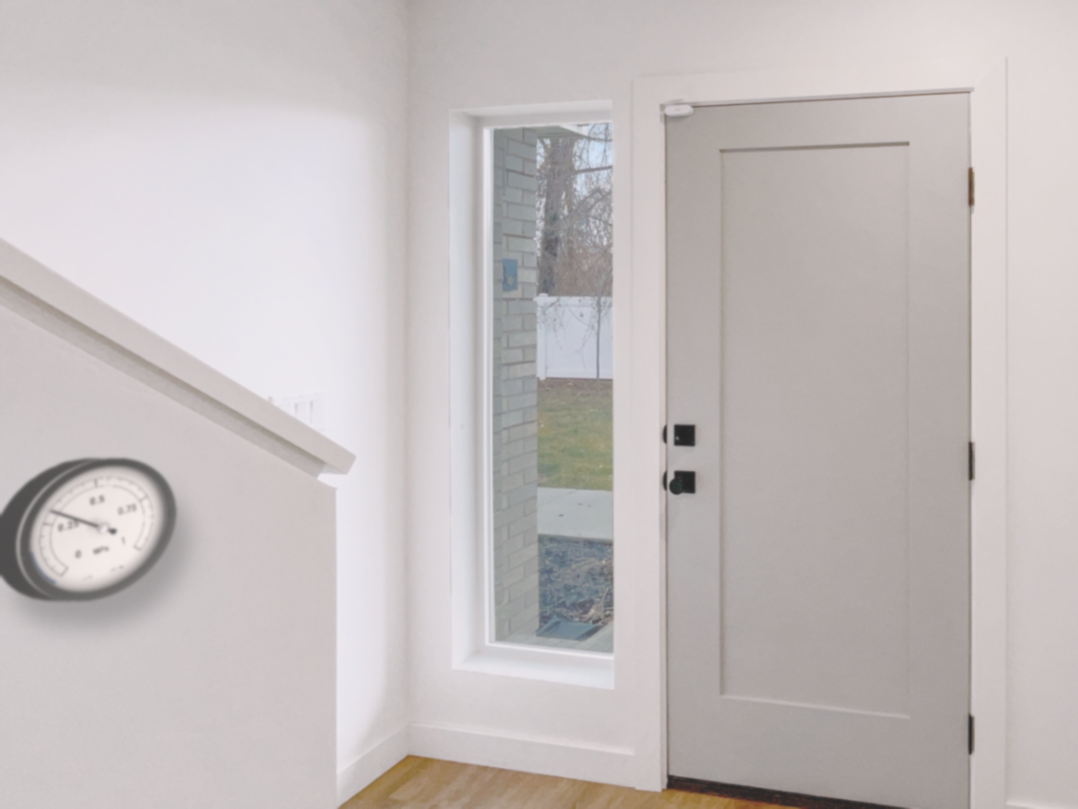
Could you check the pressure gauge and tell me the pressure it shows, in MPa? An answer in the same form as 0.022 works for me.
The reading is 0.3
